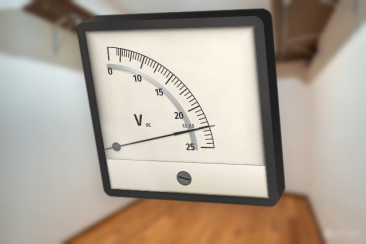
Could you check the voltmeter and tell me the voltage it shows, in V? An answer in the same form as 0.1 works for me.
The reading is 22.5
